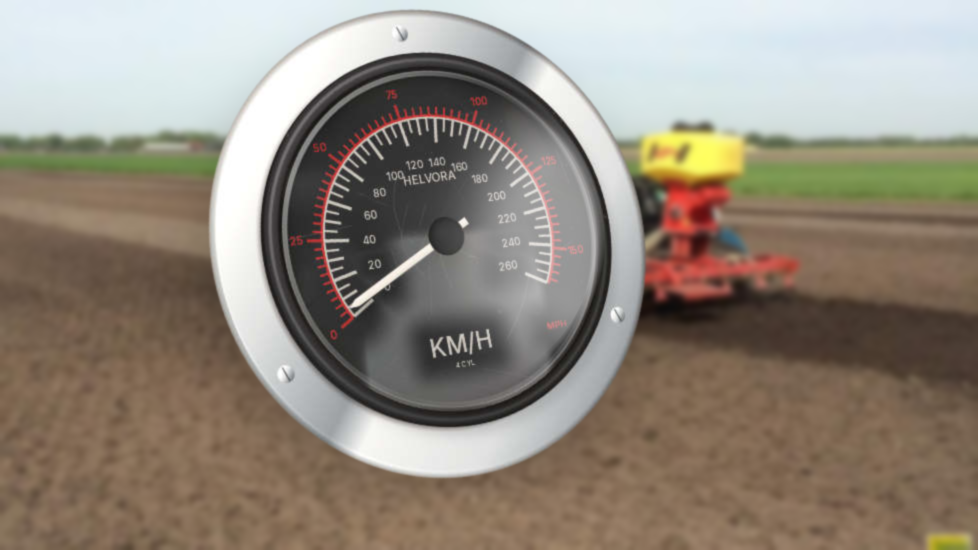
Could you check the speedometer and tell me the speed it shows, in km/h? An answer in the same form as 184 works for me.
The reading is 5
